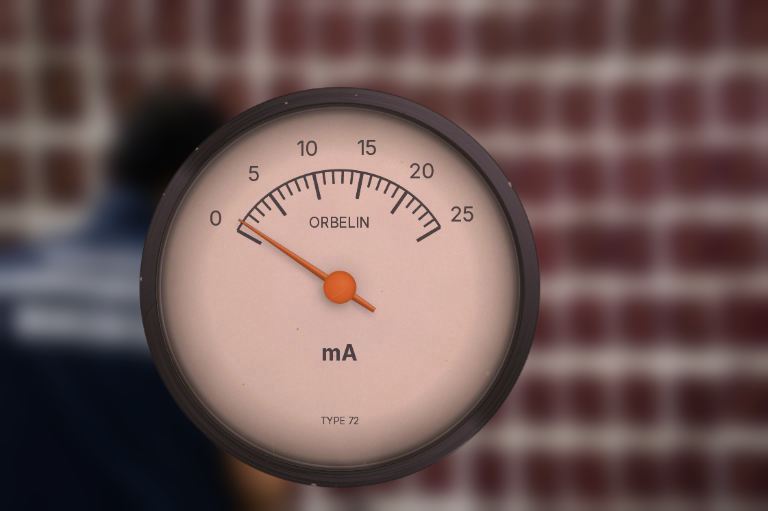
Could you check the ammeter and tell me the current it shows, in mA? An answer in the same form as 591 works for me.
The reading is 1
